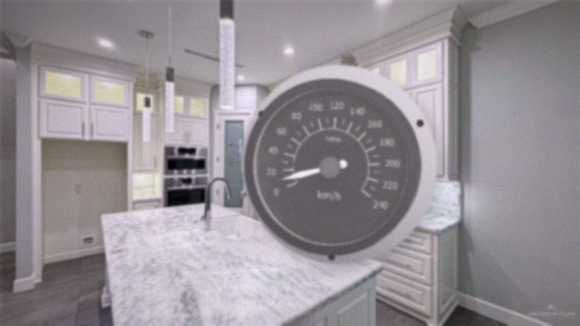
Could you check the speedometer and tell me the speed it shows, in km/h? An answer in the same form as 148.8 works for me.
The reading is 10
